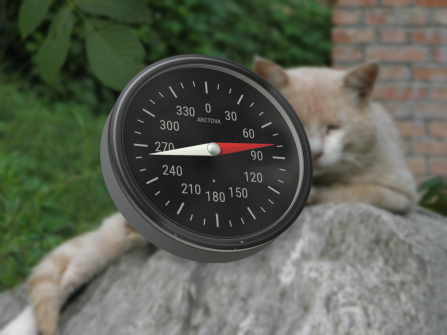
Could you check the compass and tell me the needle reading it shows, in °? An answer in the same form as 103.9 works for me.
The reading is 80
